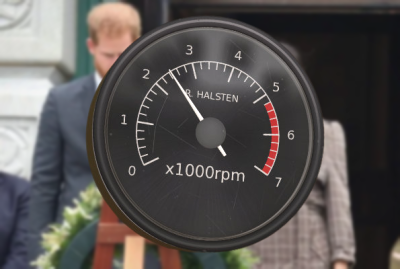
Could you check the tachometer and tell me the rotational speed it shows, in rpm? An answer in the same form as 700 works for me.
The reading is 2400
